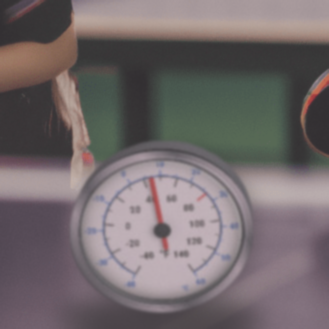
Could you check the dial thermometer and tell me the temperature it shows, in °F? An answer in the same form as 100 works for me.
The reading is 45
